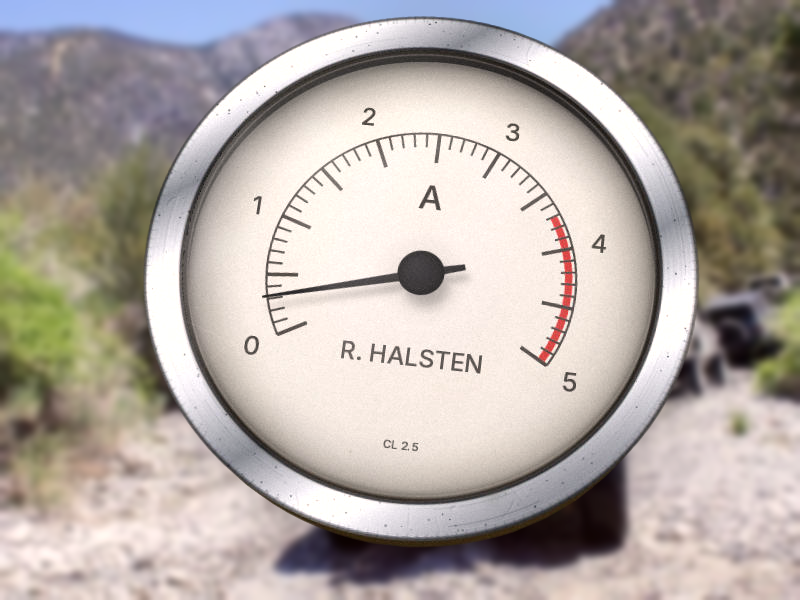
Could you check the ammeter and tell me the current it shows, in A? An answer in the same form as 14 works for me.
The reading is 0.3
